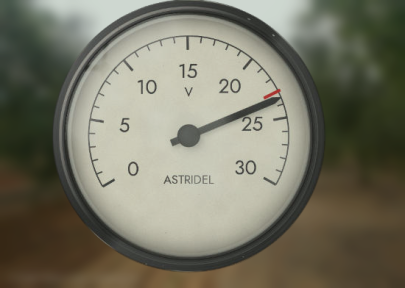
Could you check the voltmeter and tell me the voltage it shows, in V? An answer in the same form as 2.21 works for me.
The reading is 23.5
